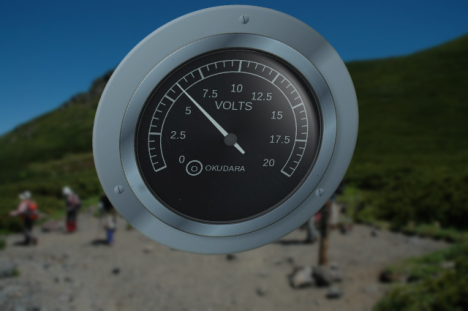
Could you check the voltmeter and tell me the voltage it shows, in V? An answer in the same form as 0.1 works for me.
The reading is 6
